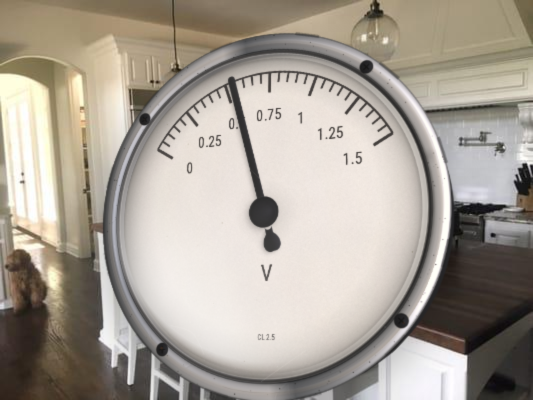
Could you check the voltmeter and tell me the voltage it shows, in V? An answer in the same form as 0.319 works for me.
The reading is 0.55
